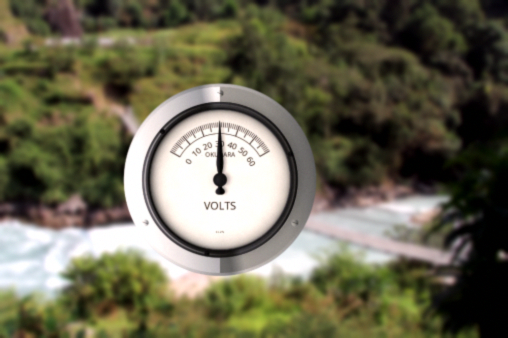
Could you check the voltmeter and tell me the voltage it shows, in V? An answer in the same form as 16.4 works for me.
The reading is 30
